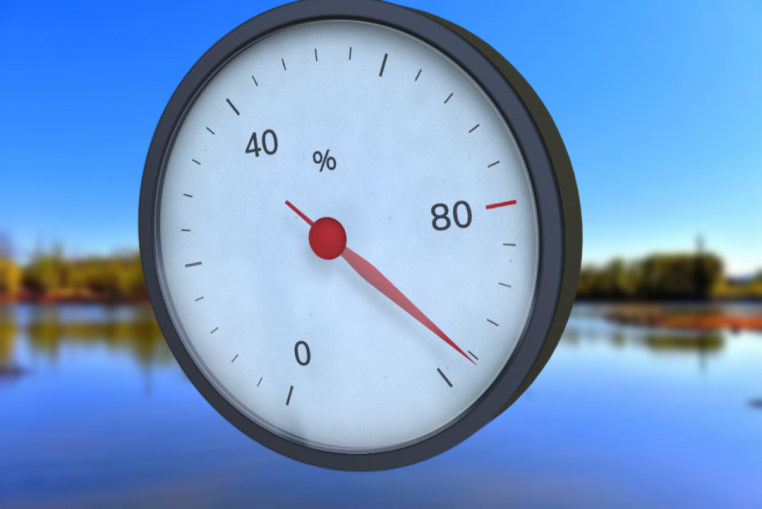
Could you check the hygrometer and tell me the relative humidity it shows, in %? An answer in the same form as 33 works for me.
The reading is 96
